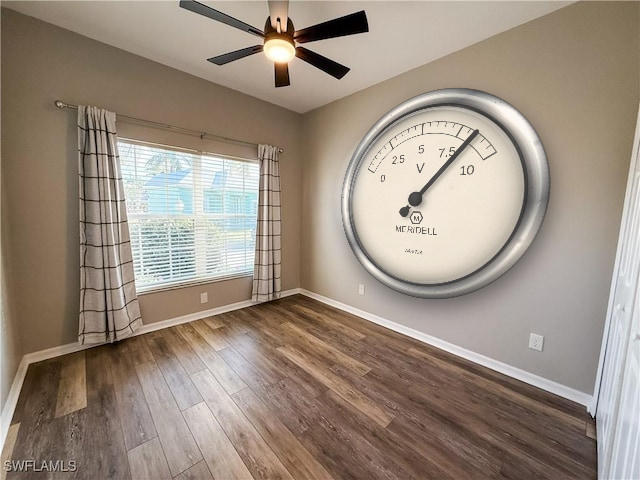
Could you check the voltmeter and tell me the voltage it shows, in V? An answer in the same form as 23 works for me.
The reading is 8.5
